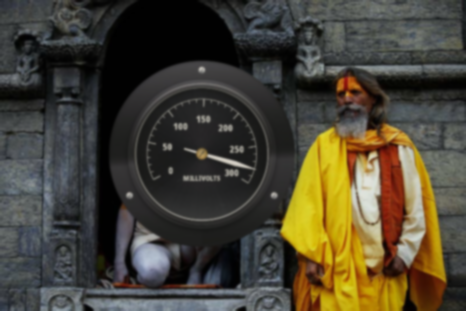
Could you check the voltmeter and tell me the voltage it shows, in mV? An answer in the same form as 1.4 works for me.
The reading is 280
